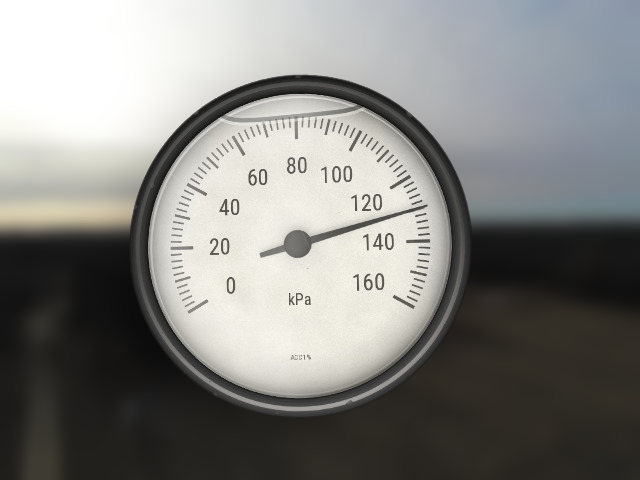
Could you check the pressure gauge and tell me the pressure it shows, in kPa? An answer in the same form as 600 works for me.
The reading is 130
